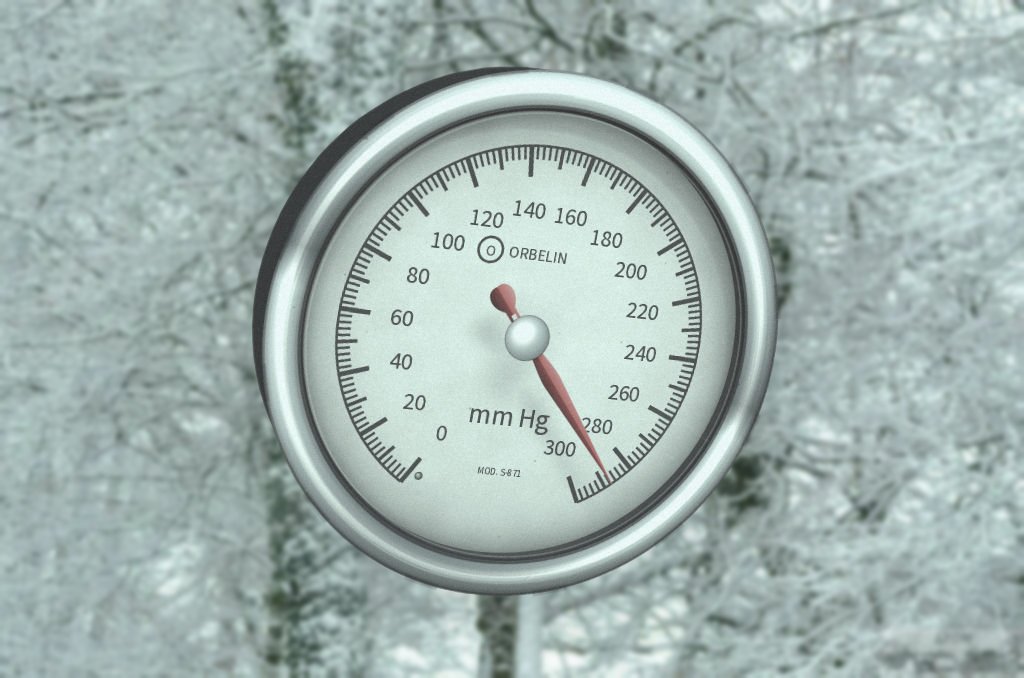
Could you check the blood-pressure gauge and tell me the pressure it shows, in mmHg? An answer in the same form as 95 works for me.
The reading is 288
